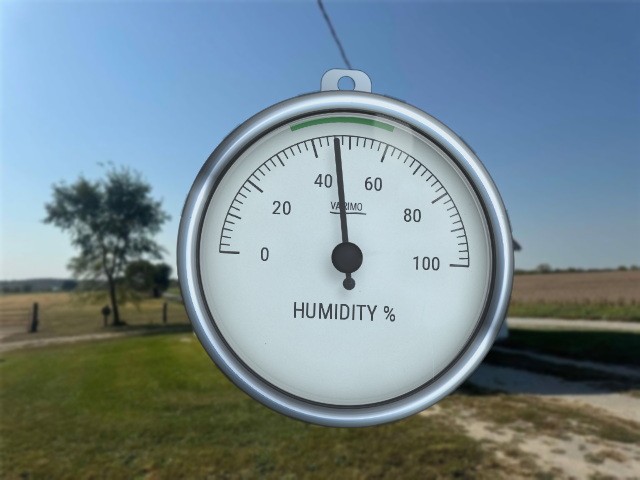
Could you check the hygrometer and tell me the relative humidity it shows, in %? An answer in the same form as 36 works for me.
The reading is 46
